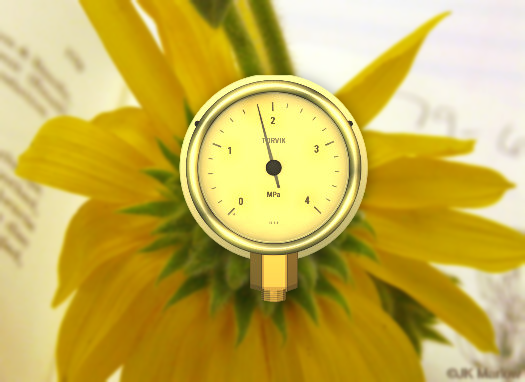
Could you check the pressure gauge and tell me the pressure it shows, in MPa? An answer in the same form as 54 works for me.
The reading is 1.8
